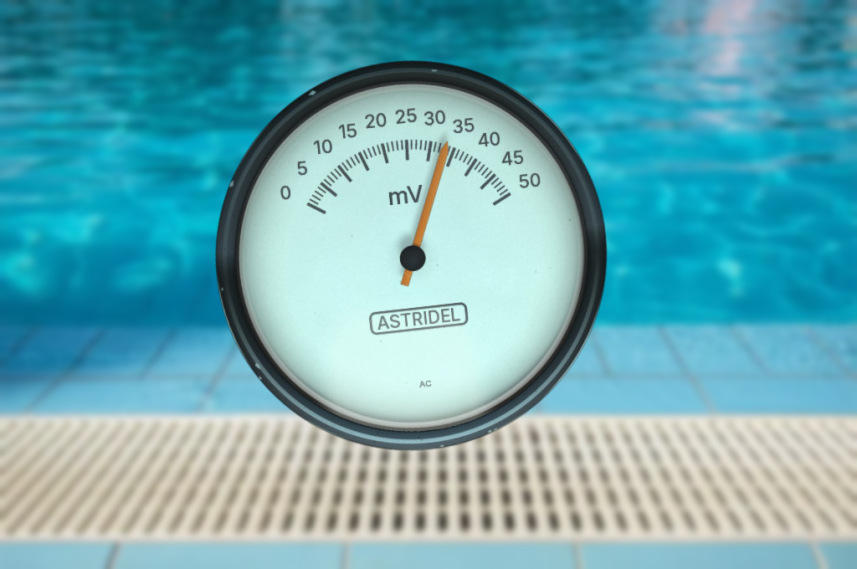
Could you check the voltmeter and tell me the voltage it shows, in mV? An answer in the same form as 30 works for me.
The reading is 33
